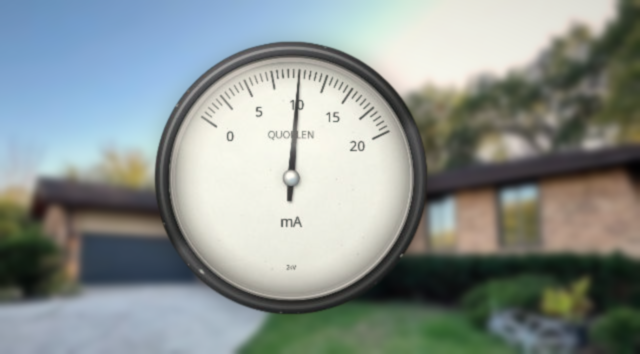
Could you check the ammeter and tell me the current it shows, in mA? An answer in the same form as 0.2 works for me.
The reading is 10
